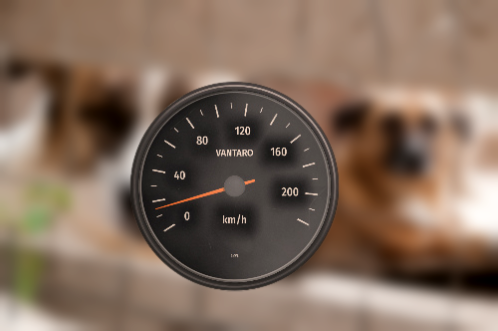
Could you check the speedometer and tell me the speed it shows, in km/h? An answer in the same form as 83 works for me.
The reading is 15
